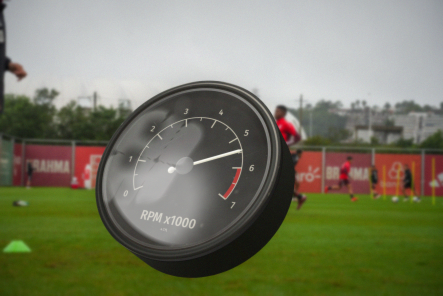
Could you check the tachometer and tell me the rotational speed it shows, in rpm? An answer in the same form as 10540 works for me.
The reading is 5500
